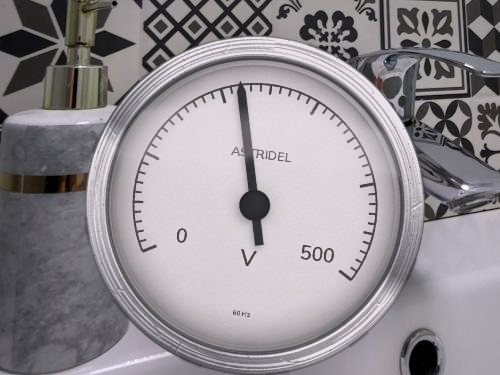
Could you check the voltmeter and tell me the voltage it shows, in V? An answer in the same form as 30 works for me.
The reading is 220
